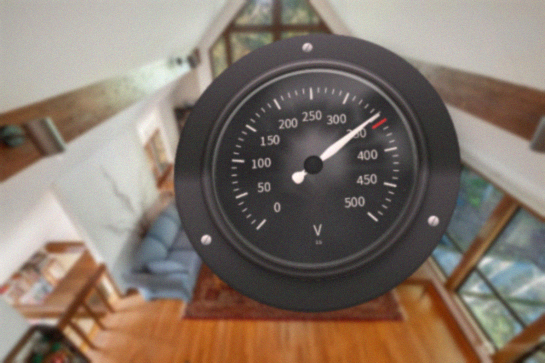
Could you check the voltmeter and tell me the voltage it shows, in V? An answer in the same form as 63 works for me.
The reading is 350
